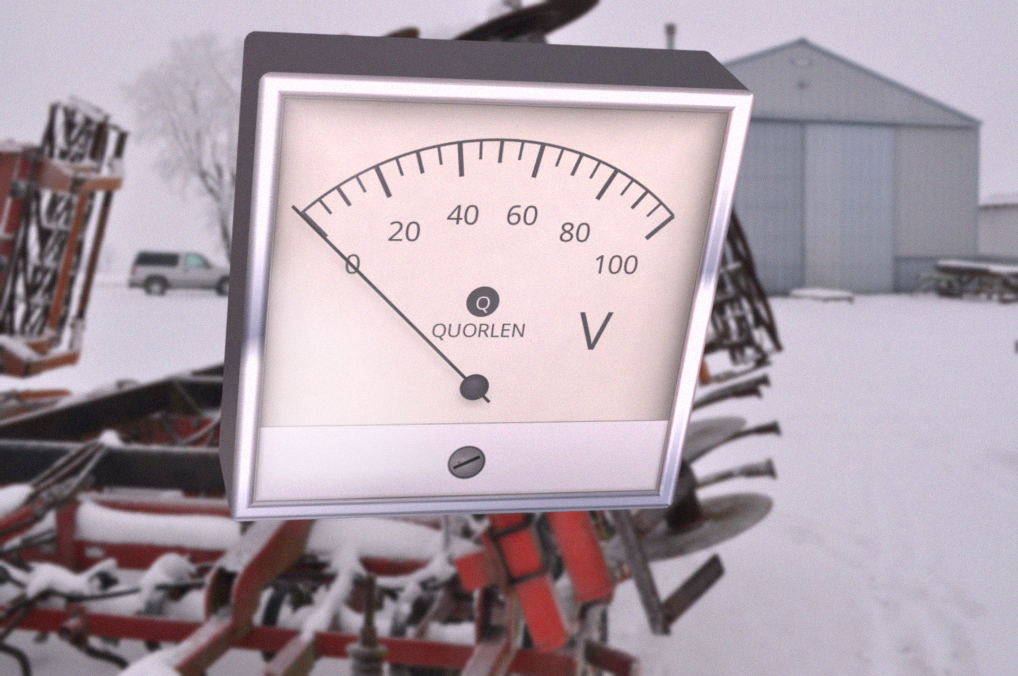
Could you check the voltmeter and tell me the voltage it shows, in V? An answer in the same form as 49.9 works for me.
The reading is 0
